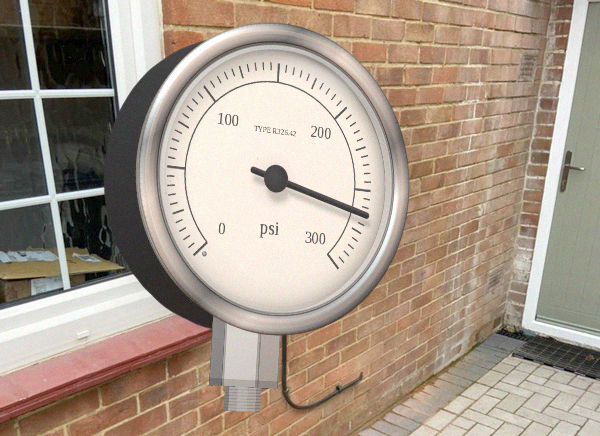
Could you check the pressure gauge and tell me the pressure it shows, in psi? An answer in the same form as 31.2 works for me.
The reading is 265
